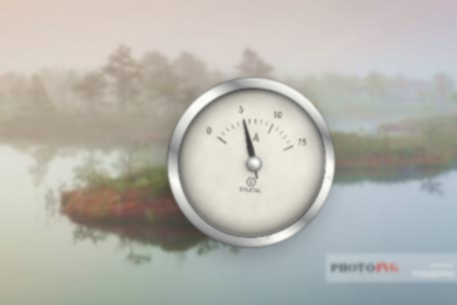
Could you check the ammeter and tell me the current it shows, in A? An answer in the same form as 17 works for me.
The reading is 5
